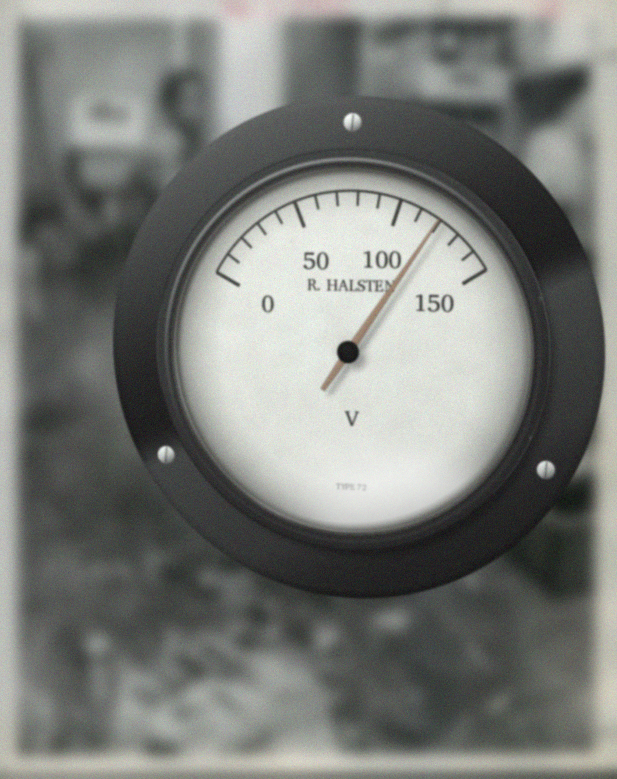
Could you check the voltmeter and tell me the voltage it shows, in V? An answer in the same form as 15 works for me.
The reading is 120
